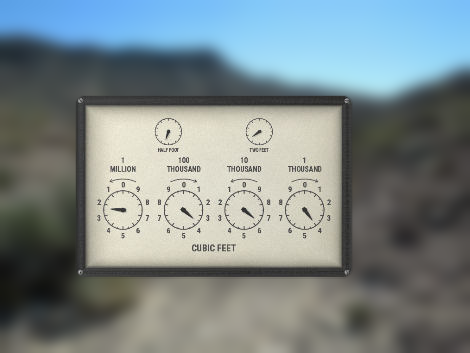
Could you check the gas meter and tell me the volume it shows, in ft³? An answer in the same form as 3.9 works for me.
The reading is 236400
